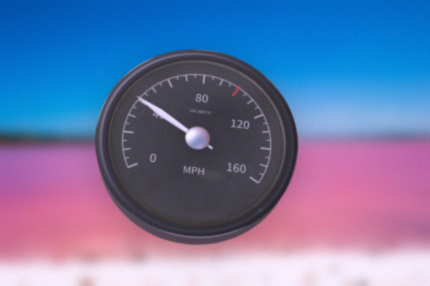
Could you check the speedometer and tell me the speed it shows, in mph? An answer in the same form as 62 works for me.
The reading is 40
